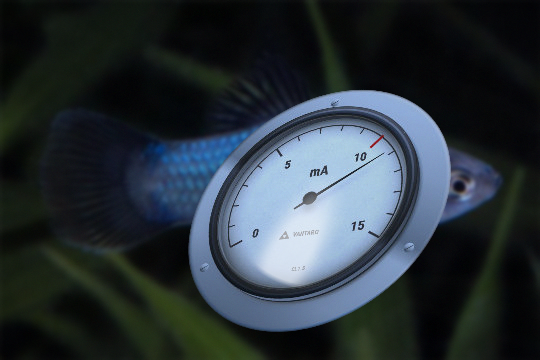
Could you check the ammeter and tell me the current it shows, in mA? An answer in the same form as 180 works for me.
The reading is 11
